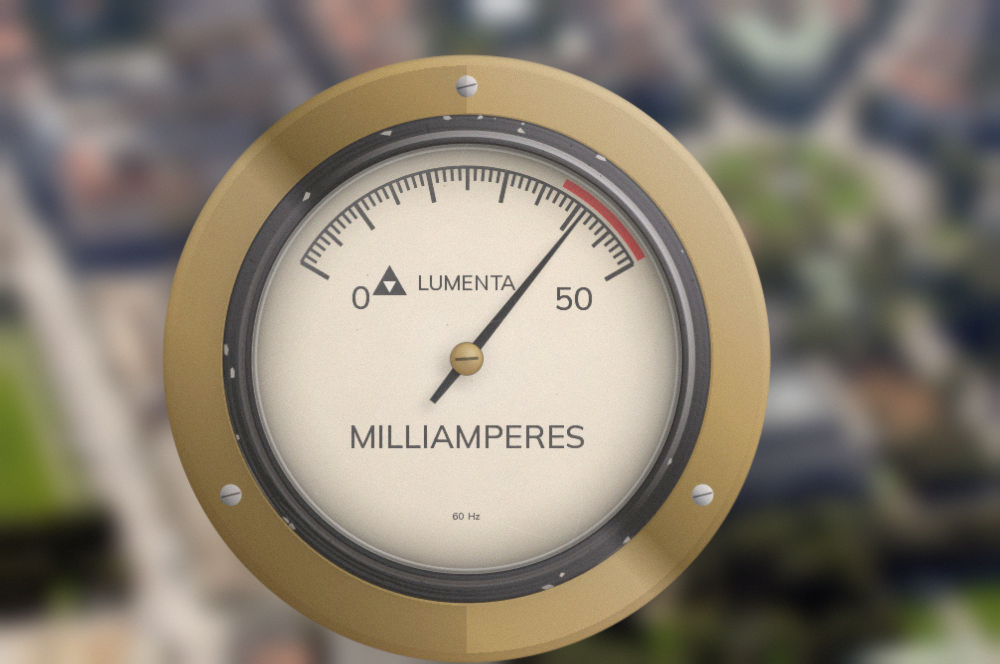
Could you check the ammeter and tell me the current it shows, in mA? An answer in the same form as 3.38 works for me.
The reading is 41
